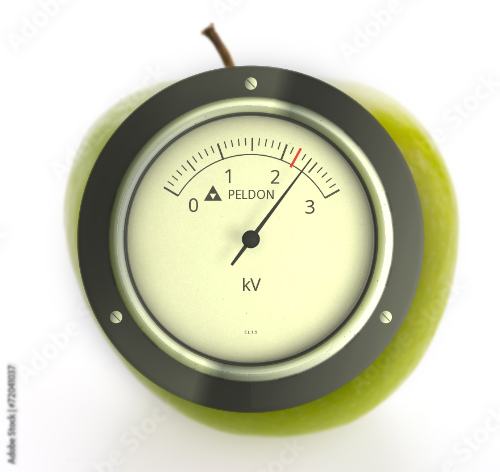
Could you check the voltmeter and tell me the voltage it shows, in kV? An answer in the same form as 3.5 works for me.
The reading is 2.4
